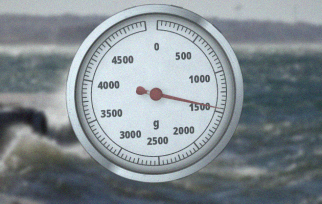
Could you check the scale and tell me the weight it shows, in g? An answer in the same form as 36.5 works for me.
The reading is 1450
